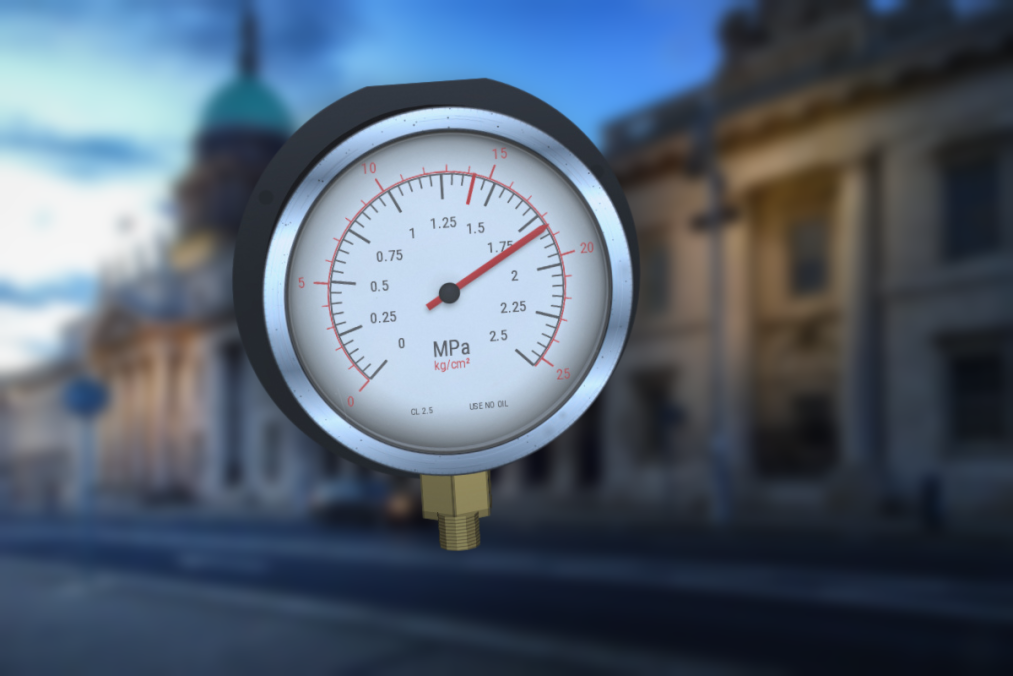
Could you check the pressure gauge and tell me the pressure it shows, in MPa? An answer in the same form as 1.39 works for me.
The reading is 1.8
